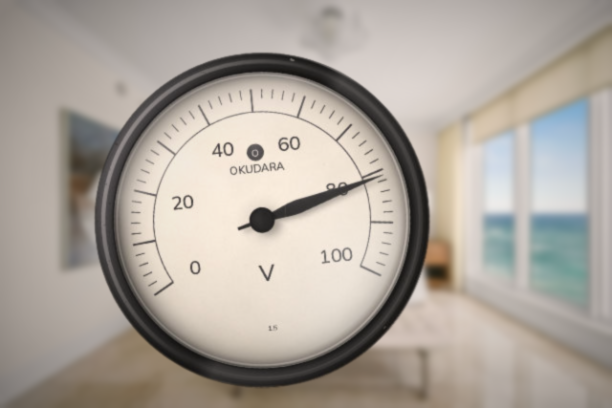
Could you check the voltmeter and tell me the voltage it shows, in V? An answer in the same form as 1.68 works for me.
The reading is 81
